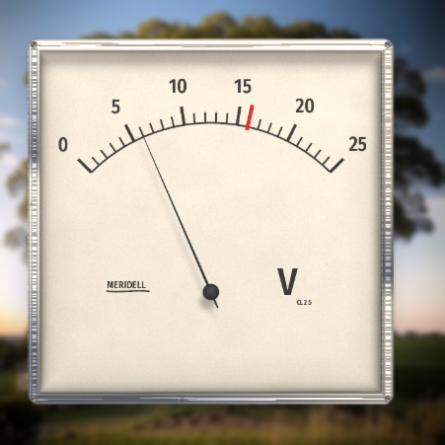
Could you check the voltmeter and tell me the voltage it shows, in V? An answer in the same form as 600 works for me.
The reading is 6
